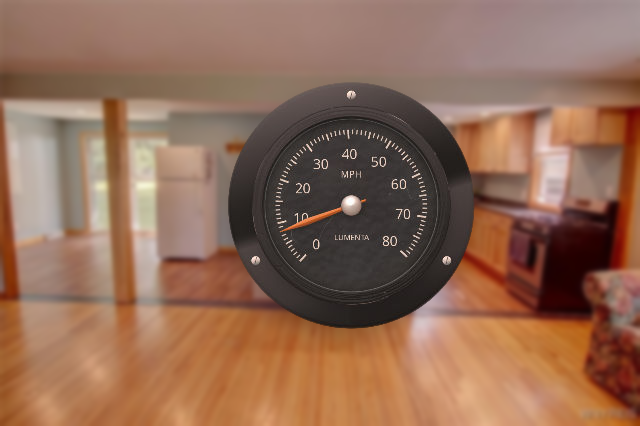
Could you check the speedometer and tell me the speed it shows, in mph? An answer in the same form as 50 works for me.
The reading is 8
